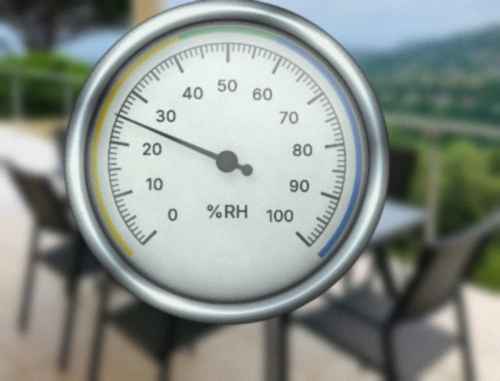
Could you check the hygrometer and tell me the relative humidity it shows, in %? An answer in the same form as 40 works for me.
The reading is 25
